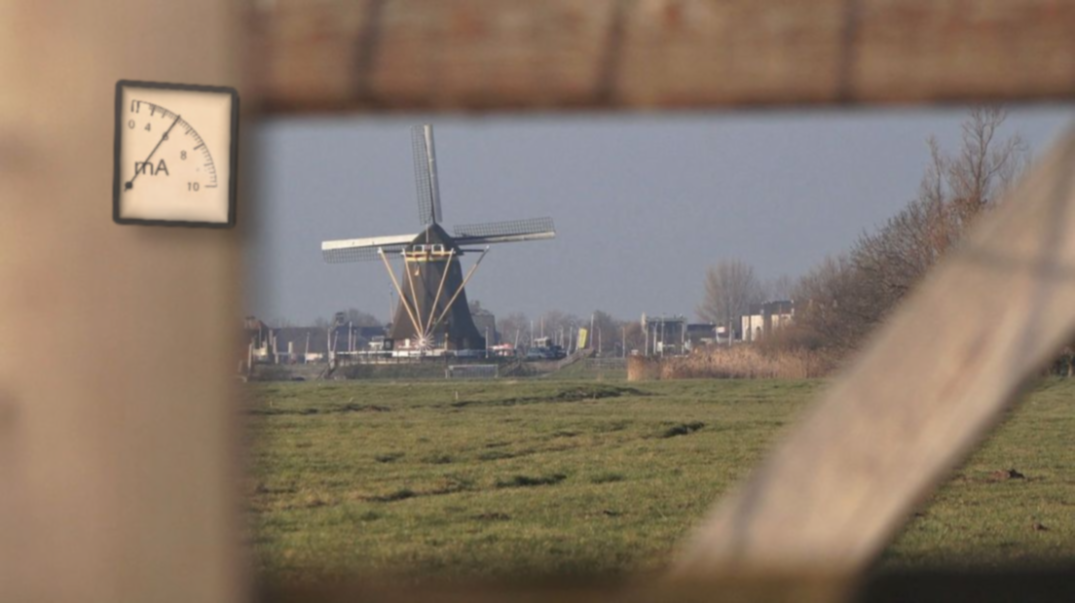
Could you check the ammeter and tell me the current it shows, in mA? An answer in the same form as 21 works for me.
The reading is 6
